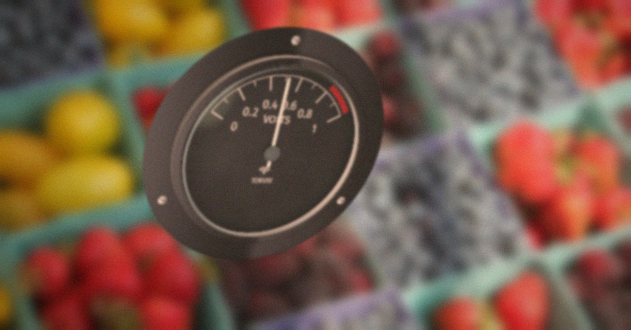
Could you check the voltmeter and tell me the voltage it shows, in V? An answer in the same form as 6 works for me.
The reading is 0.5
